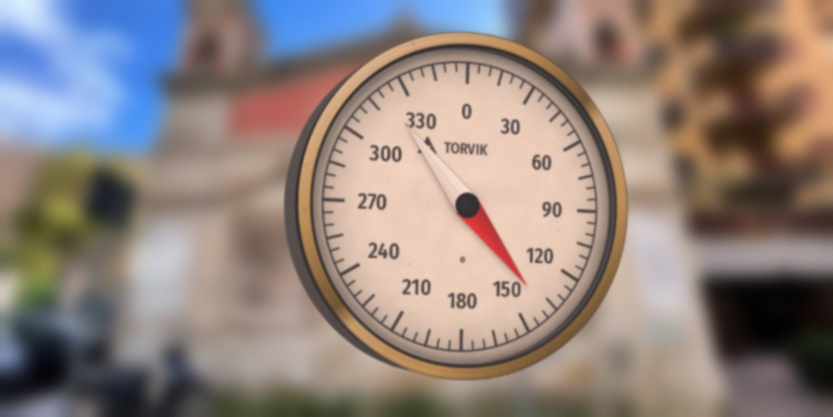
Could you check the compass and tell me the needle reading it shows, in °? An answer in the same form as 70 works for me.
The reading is 140
